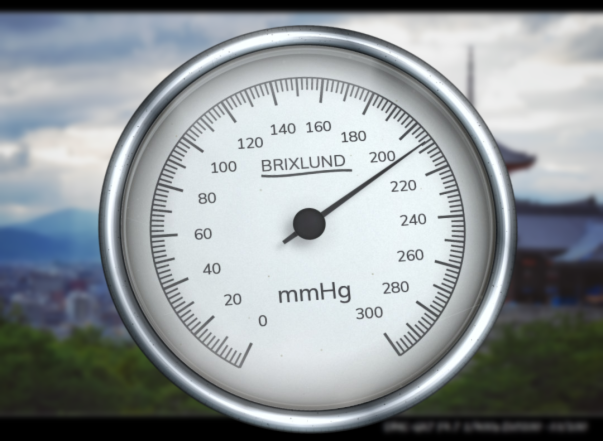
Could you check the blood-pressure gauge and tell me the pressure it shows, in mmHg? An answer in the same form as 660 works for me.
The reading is 208
